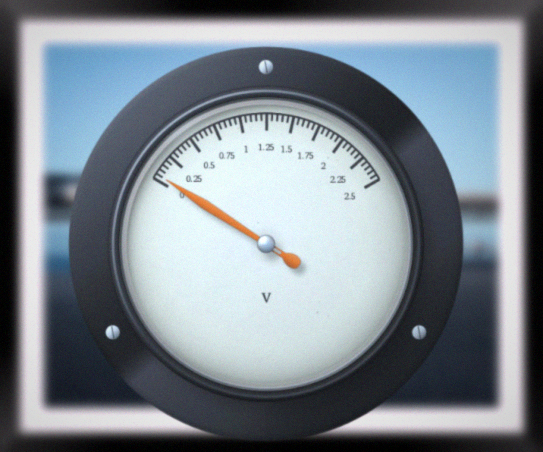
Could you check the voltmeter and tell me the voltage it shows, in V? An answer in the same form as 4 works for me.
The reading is 0.05
